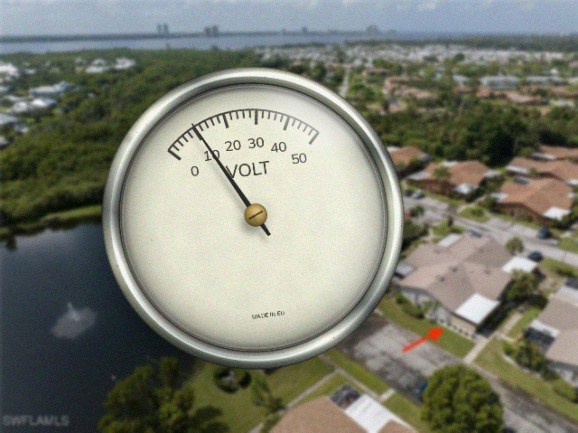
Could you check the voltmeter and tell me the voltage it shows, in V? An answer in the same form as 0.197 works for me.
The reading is 10
